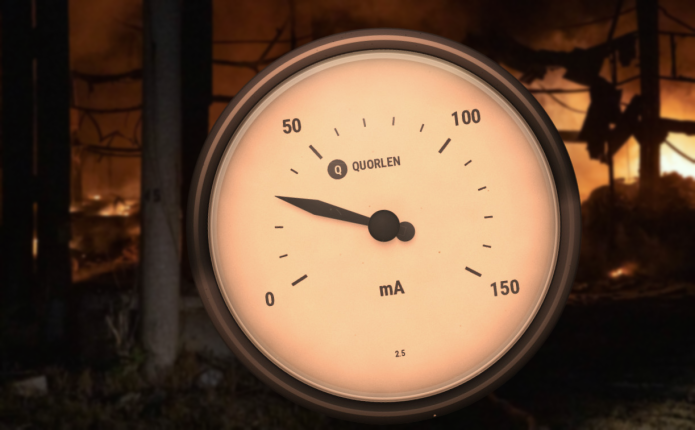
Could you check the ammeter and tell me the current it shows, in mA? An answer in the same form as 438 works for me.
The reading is 30
